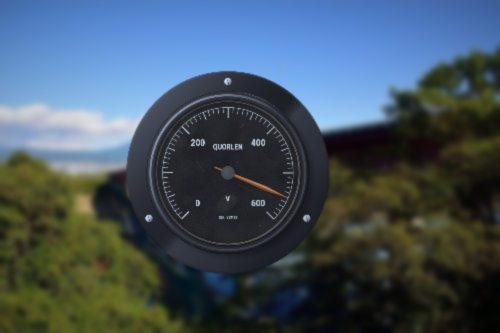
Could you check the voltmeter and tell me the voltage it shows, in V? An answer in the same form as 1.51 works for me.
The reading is 550
